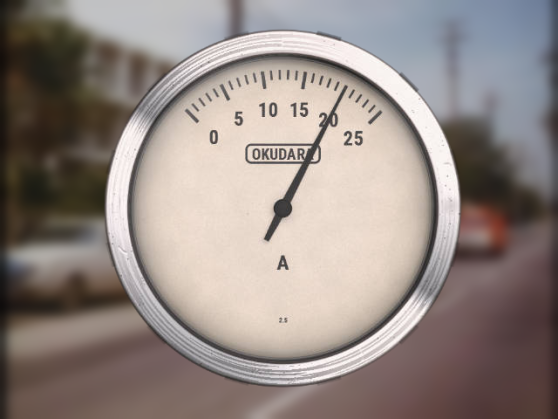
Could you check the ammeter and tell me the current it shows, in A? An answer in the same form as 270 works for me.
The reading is 20
